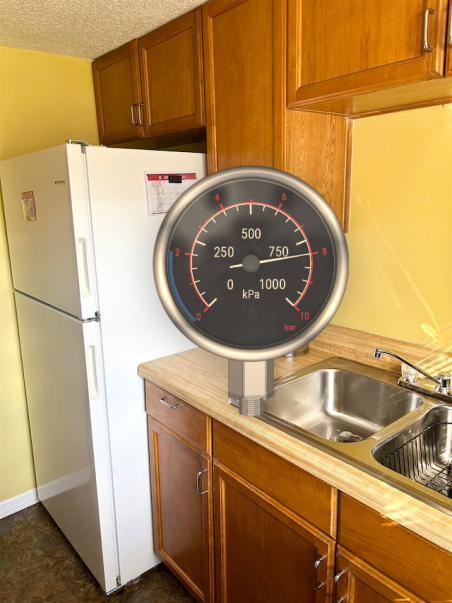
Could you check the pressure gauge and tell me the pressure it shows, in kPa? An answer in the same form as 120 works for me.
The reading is 800
